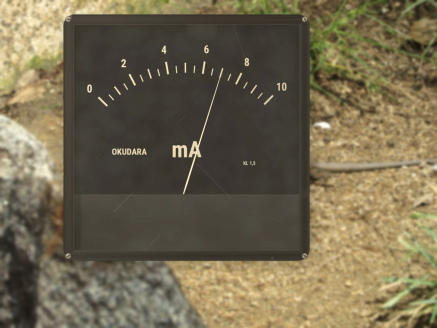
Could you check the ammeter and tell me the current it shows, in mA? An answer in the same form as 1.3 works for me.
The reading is 7
